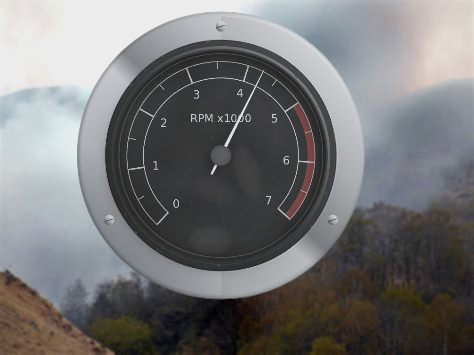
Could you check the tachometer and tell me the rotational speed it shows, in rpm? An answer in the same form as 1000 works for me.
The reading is 4250
